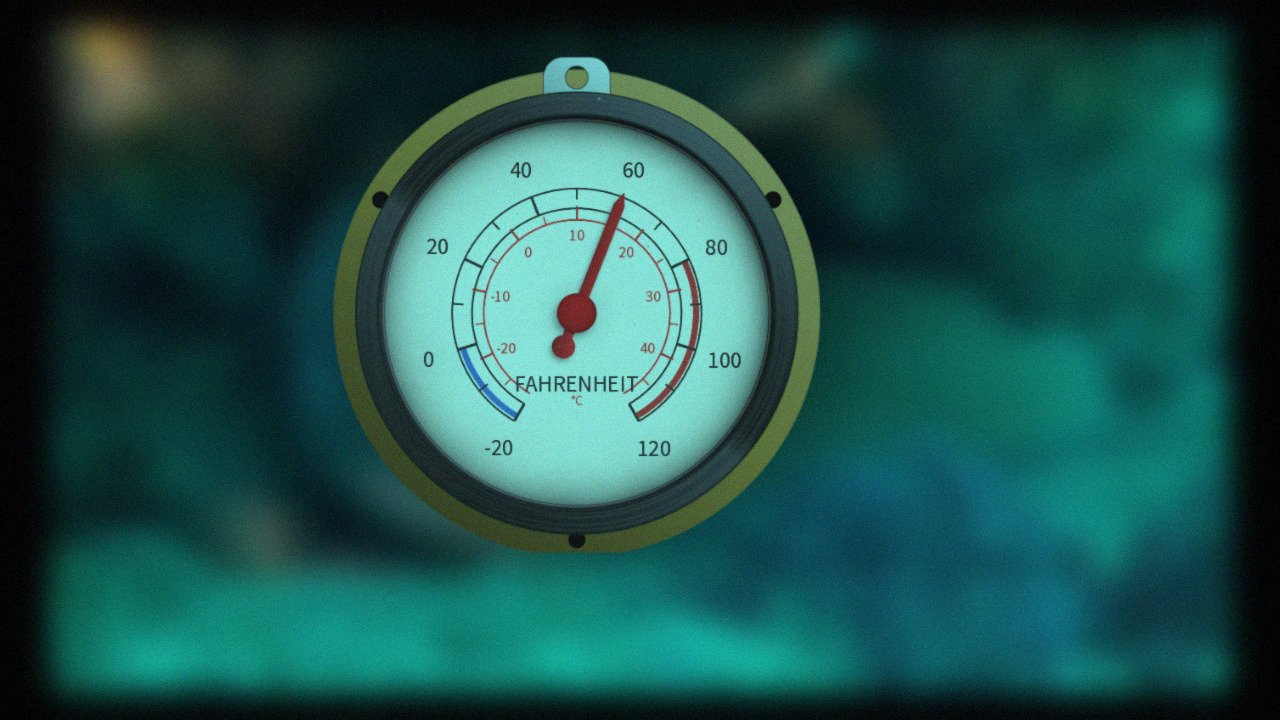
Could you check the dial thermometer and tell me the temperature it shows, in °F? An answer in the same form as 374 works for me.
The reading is 60
